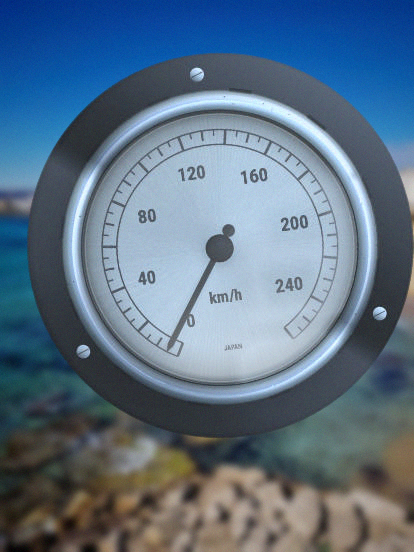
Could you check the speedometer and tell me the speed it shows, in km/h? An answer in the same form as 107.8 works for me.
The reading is 5
